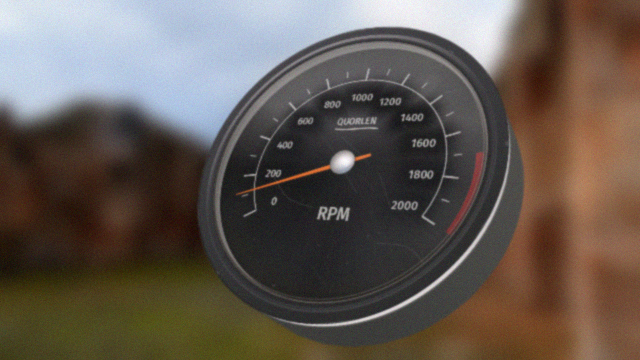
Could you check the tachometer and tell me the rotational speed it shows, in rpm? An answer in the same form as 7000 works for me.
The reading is 100
